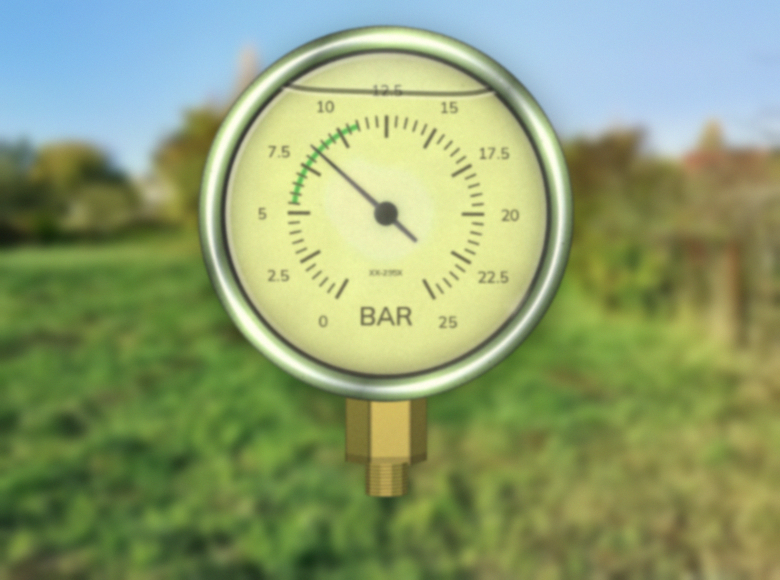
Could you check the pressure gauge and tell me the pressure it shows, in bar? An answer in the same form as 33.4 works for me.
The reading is 8.5
